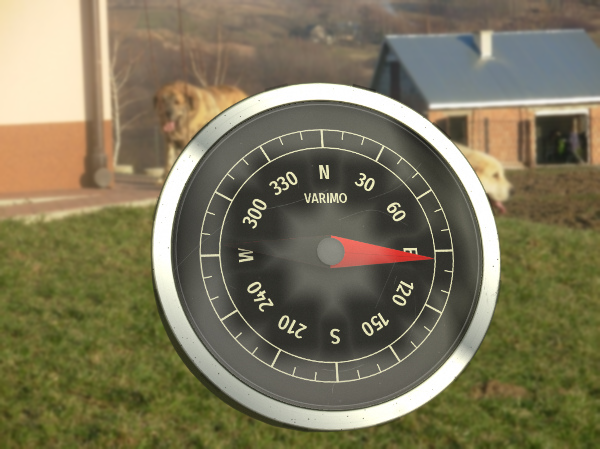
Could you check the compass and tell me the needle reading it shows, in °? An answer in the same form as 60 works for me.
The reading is 95
